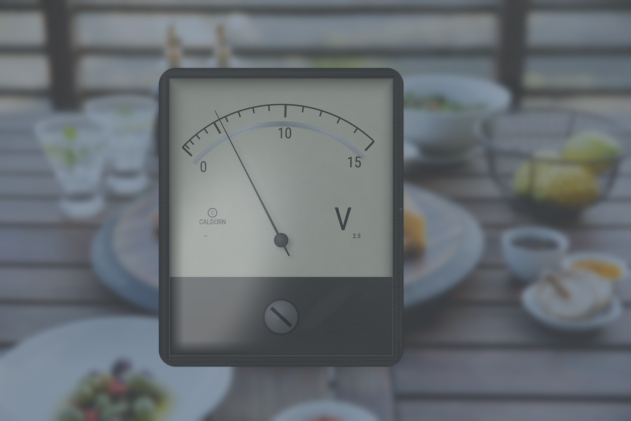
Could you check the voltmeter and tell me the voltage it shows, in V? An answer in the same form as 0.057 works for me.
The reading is 5.5
